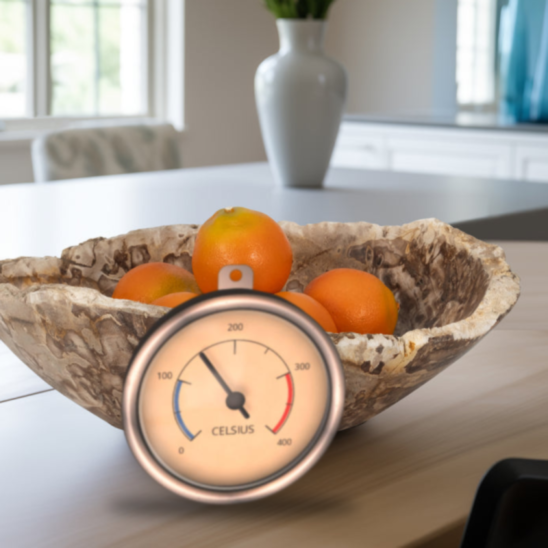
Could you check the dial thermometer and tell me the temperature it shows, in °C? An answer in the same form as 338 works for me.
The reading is 150
